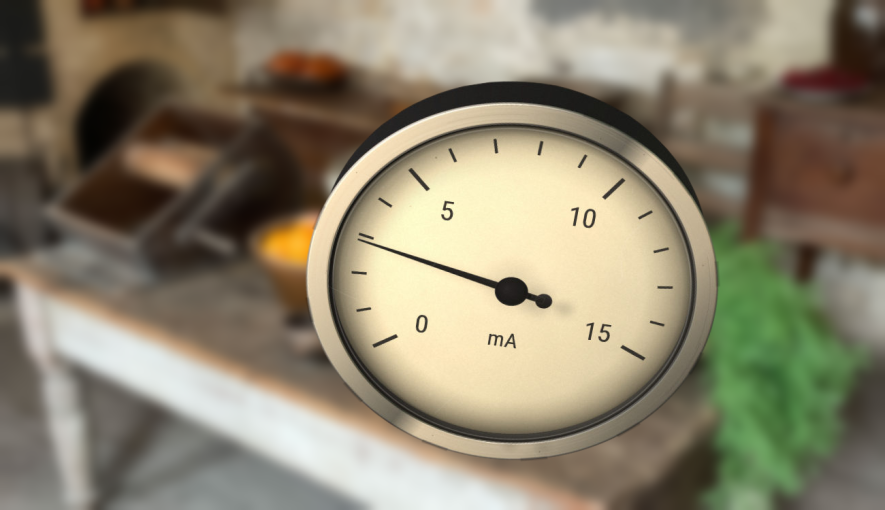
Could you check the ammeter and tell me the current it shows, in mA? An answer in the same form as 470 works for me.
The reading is 3
